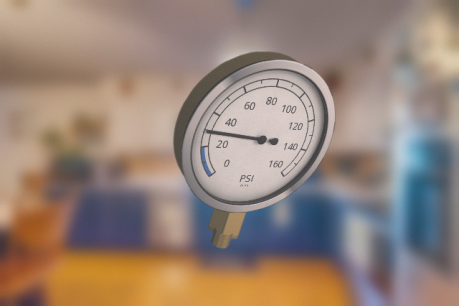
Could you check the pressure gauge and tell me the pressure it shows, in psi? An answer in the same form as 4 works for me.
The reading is 30
